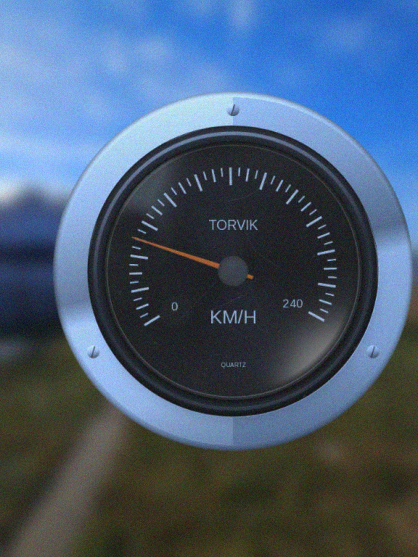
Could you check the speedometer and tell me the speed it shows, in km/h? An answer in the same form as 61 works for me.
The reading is 50
